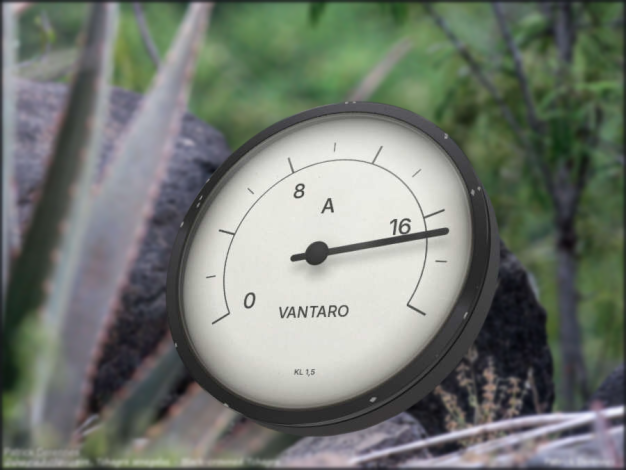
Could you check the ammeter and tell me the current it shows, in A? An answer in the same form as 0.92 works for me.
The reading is 17
